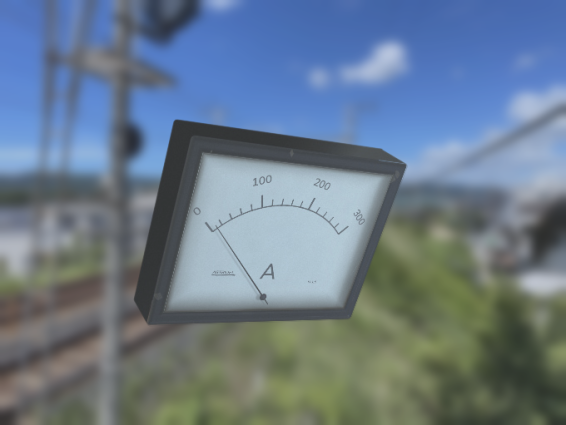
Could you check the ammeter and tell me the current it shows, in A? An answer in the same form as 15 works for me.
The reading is 10
